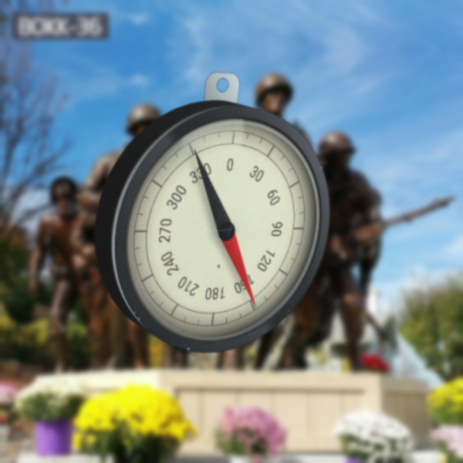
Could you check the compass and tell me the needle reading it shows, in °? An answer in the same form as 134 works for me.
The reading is 150
